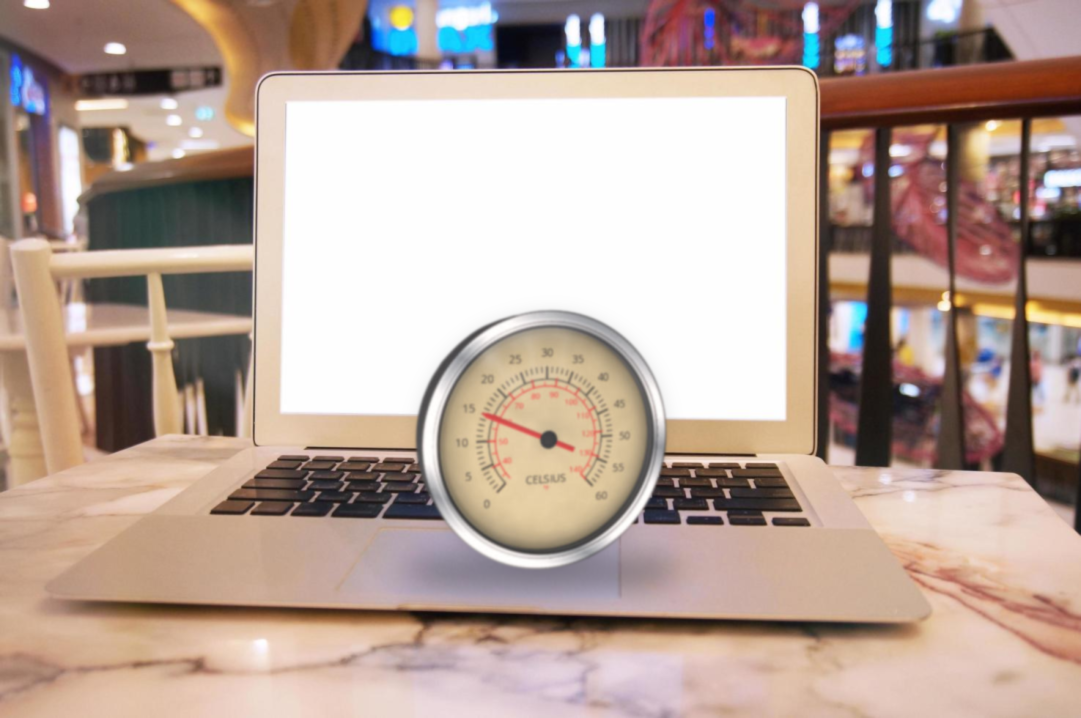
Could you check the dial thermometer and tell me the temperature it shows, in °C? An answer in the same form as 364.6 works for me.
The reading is 15
